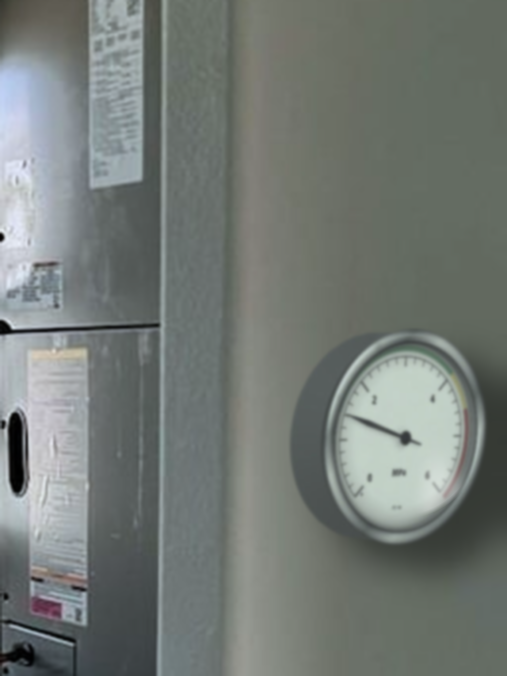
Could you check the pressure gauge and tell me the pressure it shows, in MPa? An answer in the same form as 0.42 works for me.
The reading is 1.4
